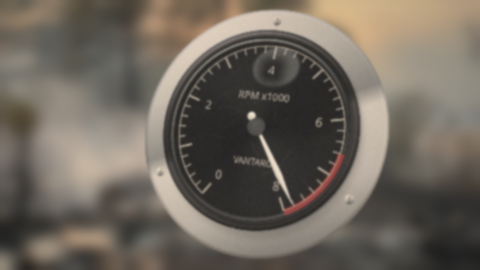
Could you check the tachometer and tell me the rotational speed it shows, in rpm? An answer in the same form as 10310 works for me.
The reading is 7800
